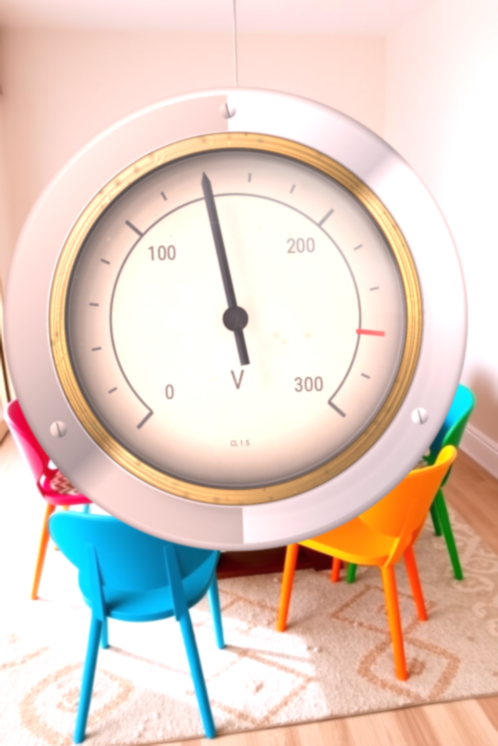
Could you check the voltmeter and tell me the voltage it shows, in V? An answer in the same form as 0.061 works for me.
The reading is 140
